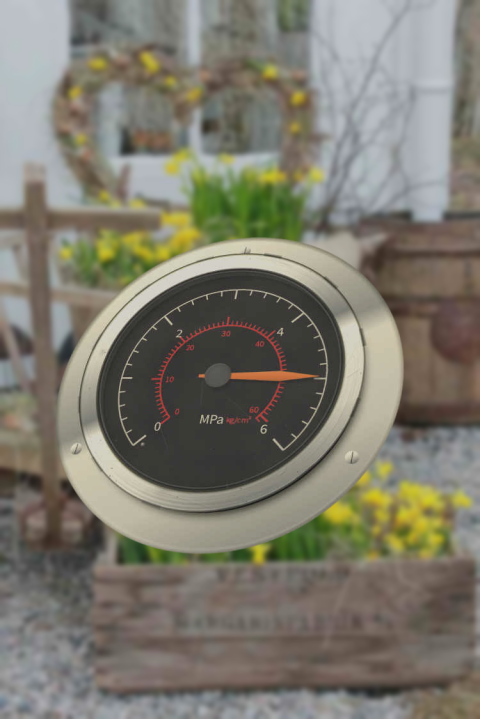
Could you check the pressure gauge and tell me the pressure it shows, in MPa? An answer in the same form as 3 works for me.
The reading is 5
